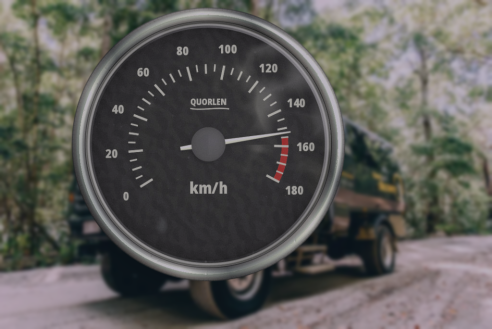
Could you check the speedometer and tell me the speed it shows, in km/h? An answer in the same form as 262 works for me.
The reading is 152.5
